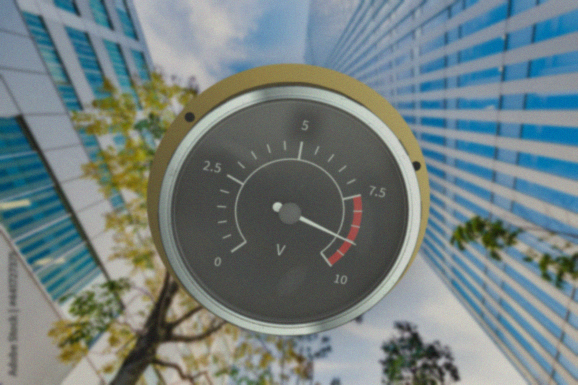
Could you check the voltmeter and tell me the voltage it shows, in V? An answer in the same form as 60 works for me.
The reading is 9
